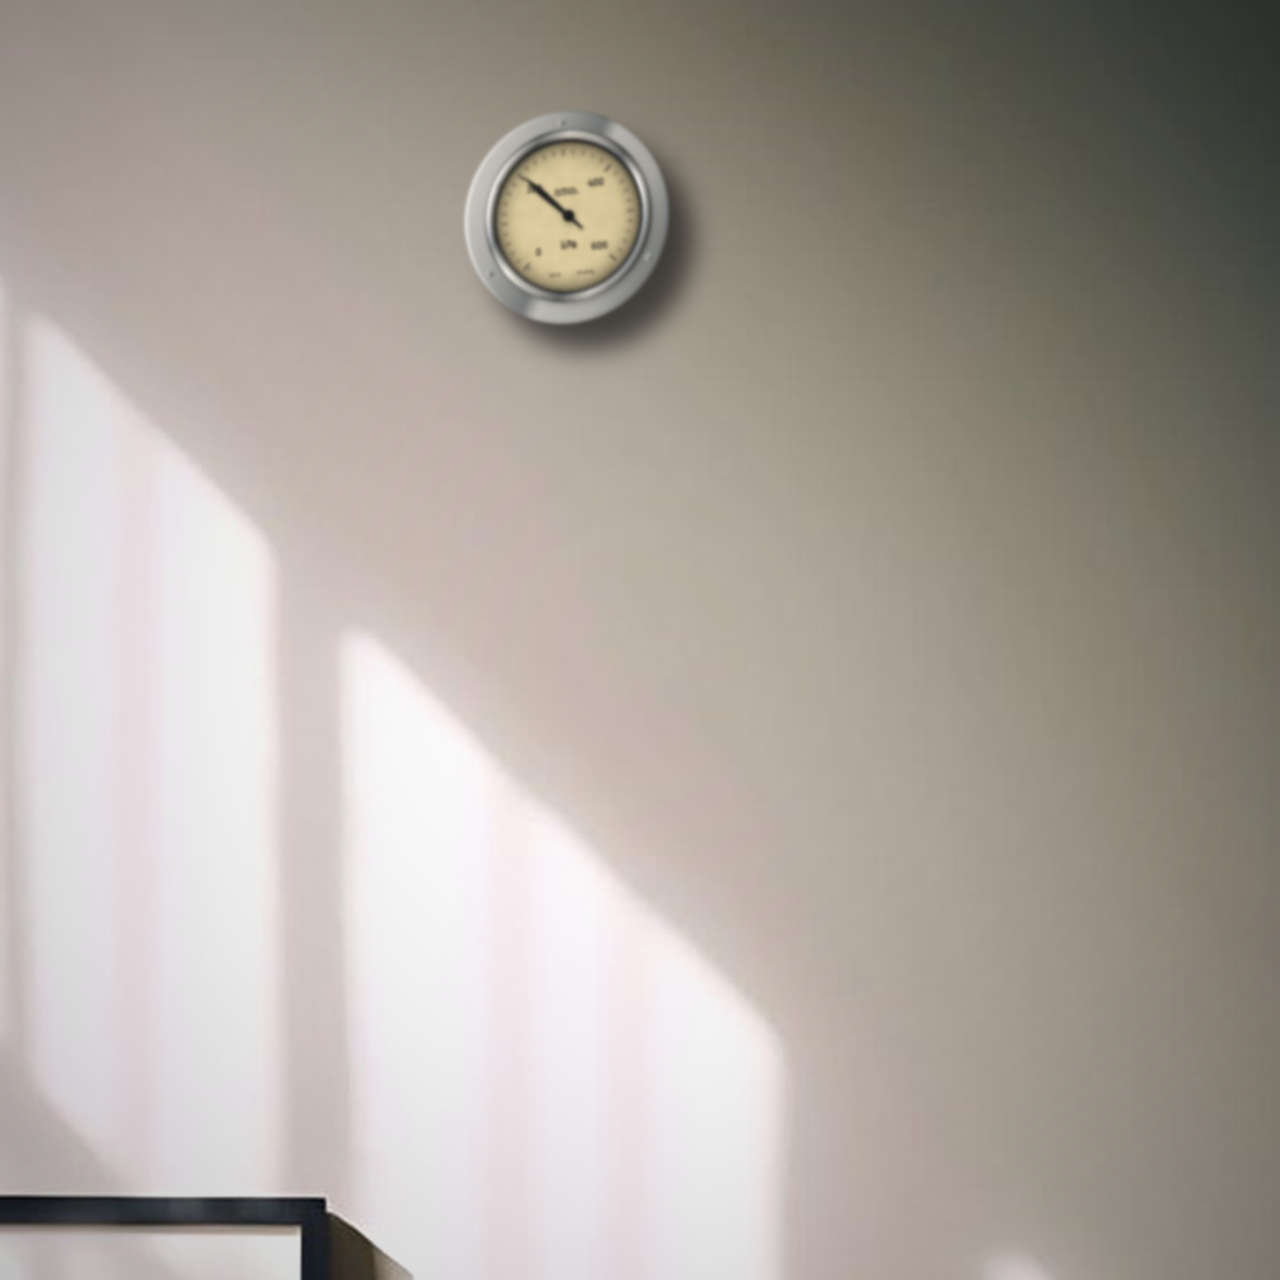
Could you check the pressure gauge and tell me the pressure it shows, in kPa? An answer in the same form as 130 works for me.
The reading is 200
